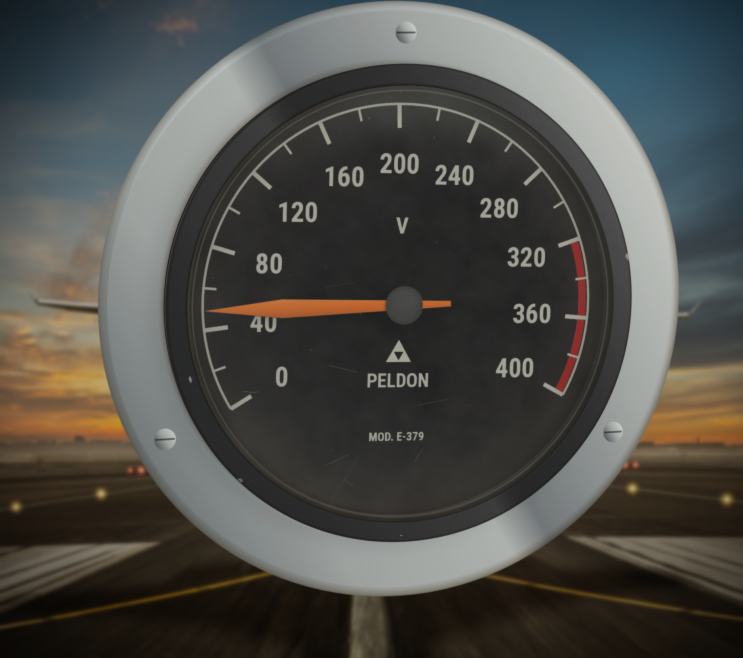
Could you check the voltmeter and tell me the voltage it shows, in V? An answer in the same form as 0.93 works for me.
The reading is 50
